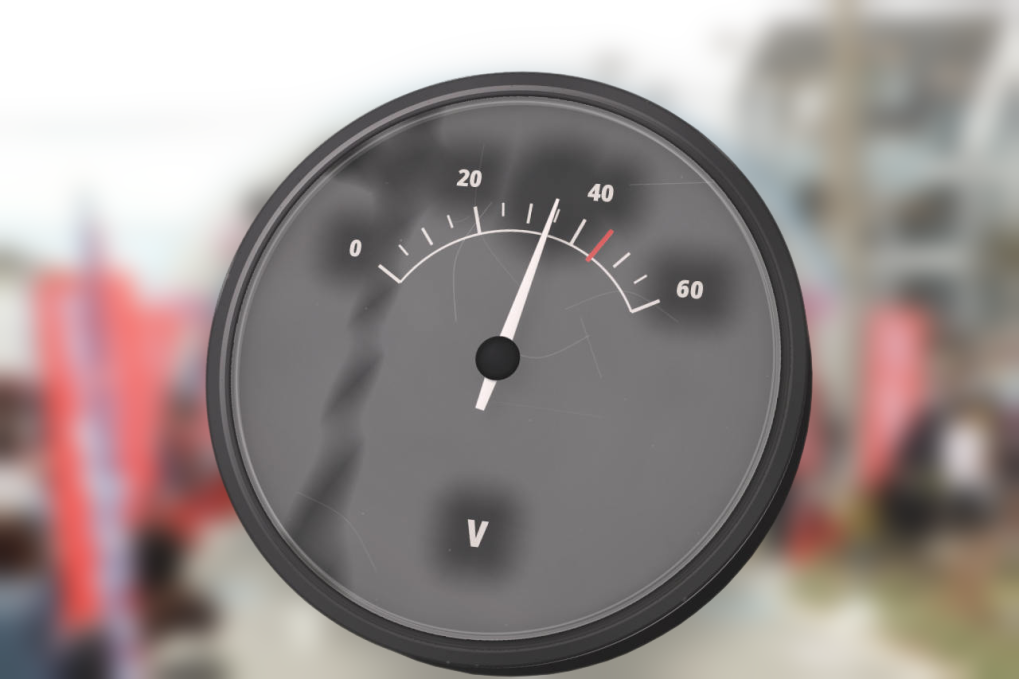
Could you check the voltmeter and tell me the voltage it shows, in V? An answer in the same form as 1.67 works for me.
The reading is 35
